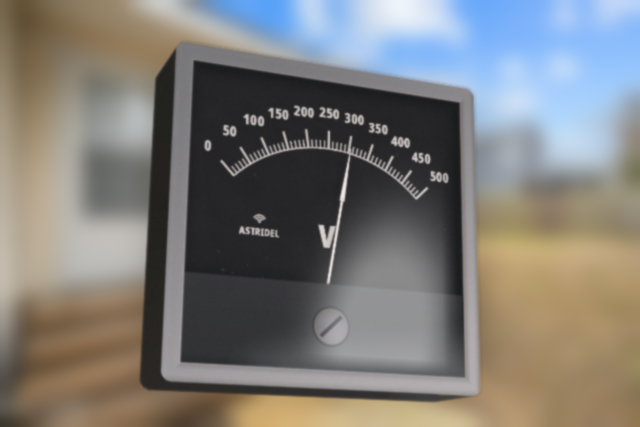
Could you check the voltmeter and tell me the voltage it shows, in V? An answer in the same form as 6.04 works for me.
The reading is 300
